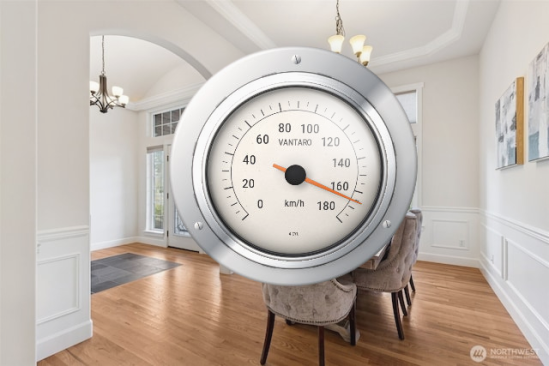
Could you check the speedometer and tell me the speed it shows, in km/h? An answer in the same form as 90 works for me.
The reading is 165
